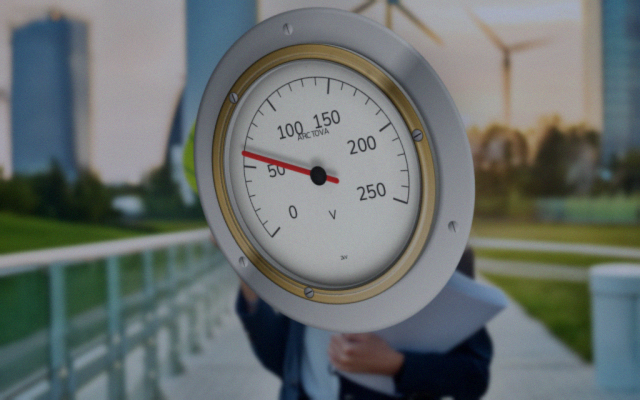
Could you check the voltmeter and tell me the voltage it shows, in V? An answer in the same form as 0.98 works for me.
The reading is 60
